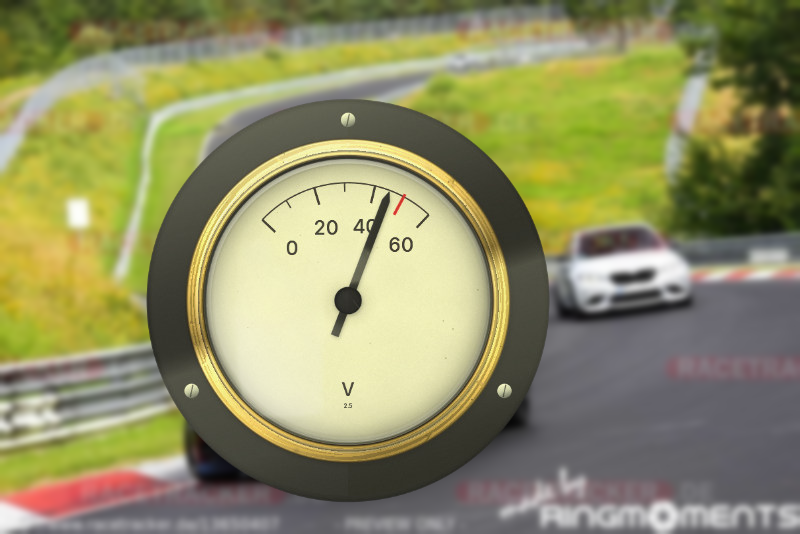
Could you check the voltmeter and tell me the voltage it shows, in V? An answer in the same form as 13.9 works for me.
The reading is 45
